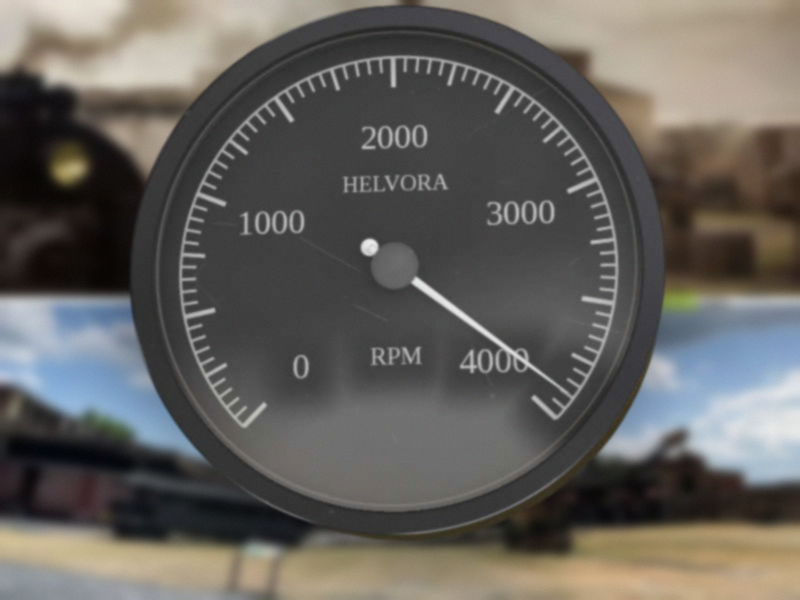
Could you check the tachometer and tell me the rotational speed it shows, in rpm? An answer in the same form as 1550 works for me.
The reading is 3900
